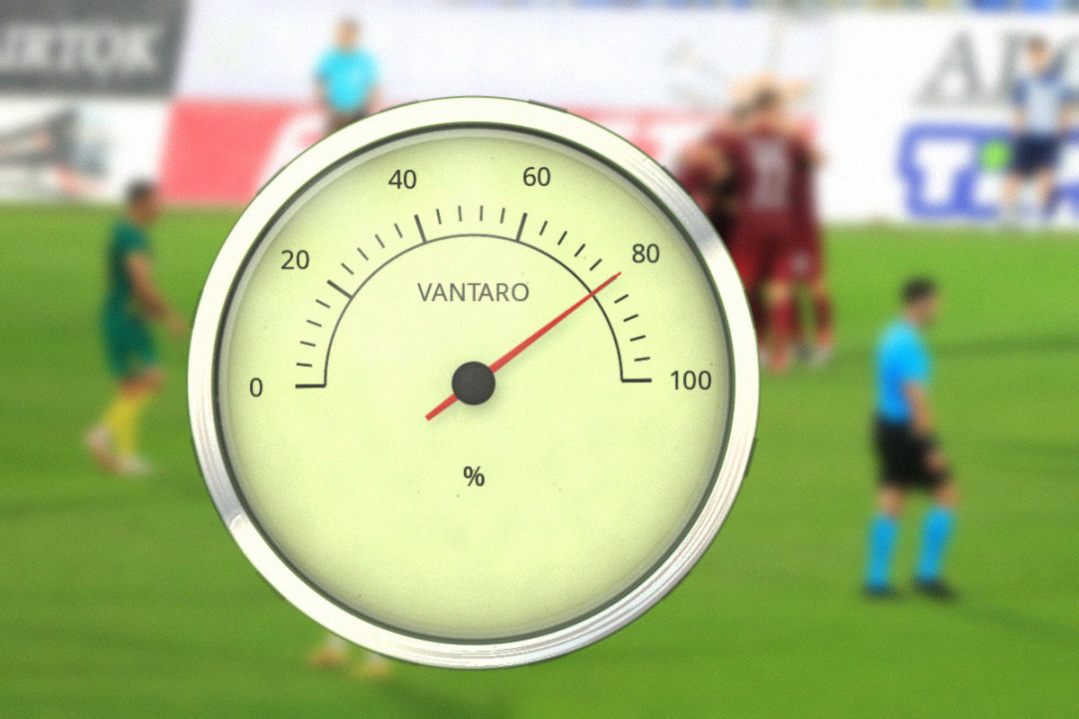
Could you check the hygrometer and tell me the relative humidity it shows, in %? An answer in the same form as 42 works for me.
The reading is 80
